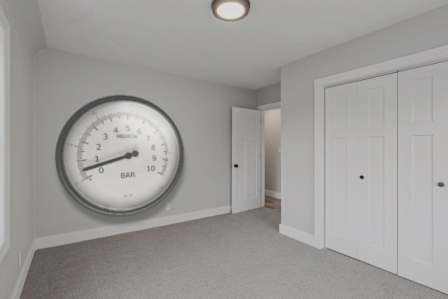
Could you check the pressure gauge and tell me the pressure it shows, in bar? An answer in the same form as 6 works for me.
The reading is 0.5
